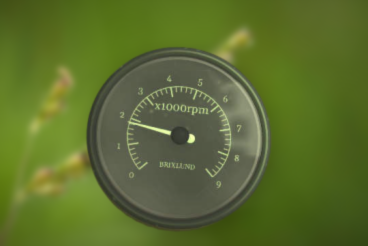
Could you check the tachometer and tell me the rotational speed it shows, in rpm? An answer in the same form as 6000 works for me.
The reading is 1800
